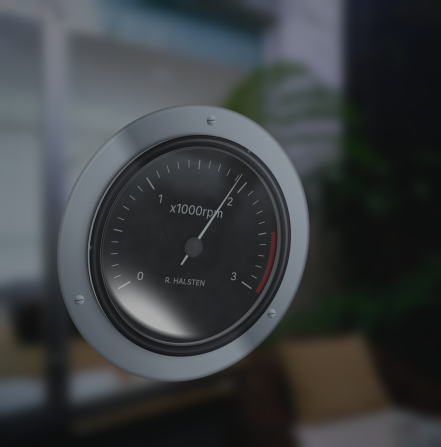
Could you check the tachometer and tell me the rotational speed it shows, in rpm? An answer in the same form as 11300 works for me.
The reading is 1900
